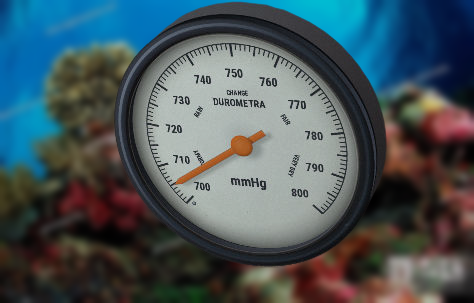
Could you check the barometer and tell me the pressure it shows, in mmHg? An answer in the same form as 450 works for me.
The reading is 705
